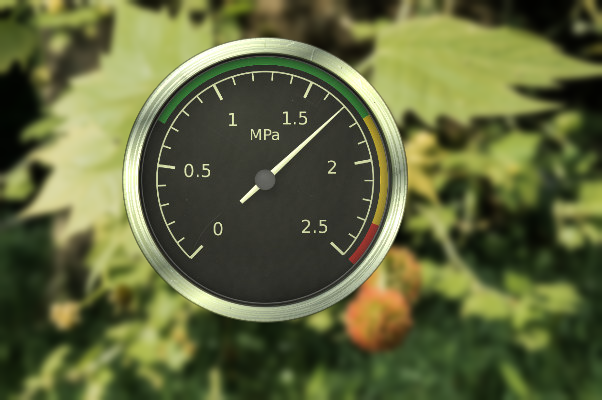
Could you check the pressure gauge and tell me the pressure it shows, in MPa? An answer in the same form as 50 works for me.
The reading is 1.7
